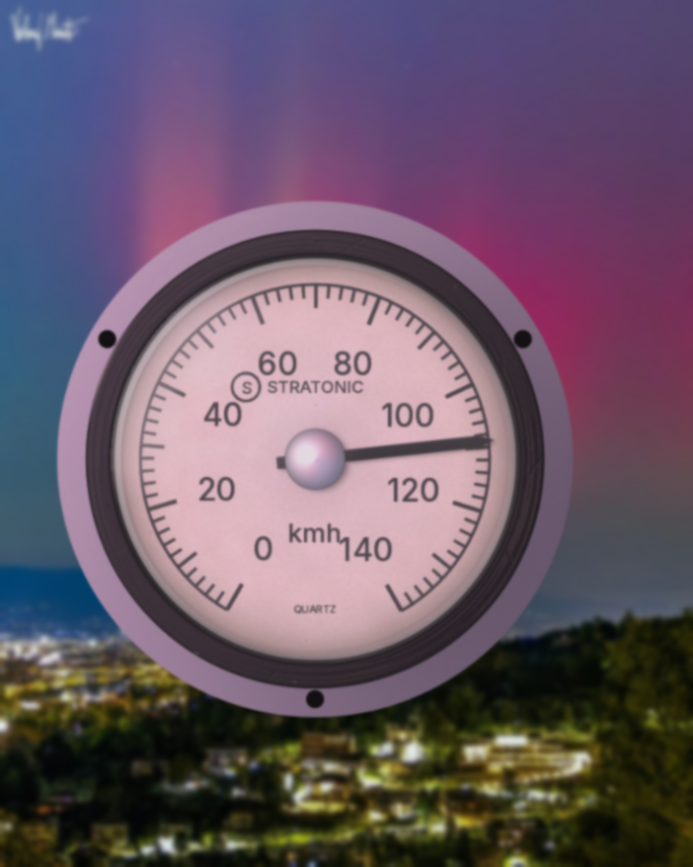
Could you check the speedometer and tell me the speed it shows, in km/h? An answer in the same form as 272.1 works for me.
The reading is 109
